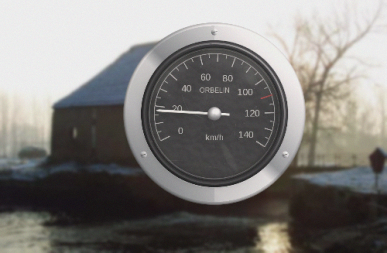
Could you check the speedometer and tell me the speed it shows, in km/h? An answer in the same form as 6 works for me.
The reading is 17.5
